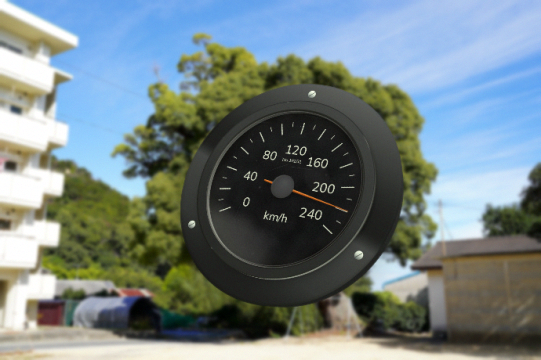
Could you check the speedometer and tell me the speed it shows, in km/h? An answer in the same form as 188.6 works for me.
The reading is 220
